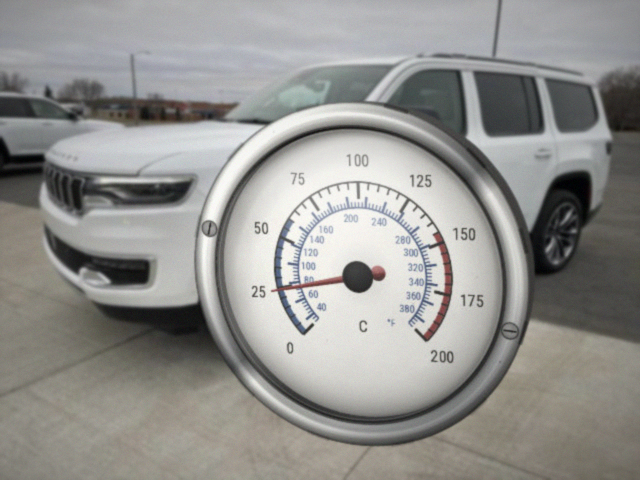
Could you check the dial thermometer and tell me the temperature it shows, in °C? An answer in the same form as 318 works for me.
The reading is 25
